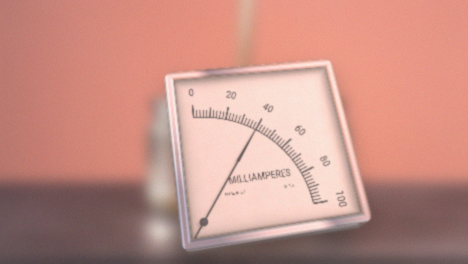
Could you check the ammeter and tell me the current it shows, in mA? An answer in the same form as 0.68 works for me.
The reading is 40
